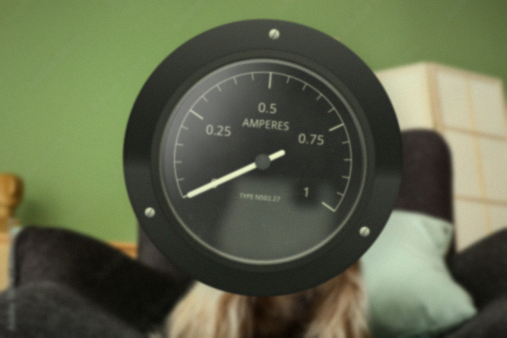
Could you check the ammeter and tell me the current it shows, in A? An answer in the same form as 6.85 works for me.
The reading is 0
